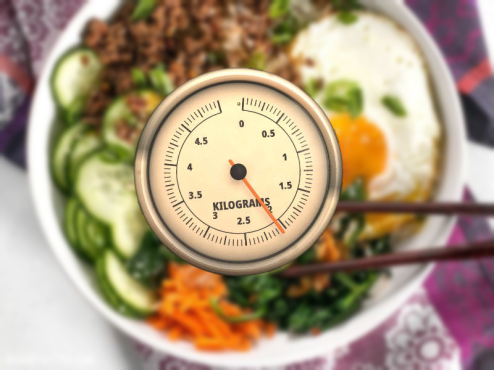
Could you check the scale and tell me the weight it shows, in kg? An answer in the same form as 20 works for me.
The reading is 2.05
